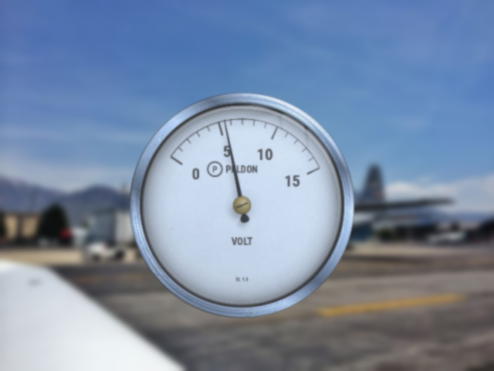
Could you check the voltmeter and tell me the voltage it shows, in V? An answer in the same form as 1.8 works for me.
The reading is 5.5
